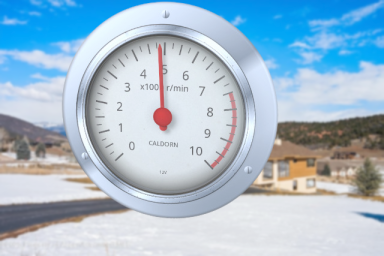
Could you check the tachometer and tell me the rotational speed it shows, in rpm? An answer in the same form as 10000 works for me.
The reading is 4875
